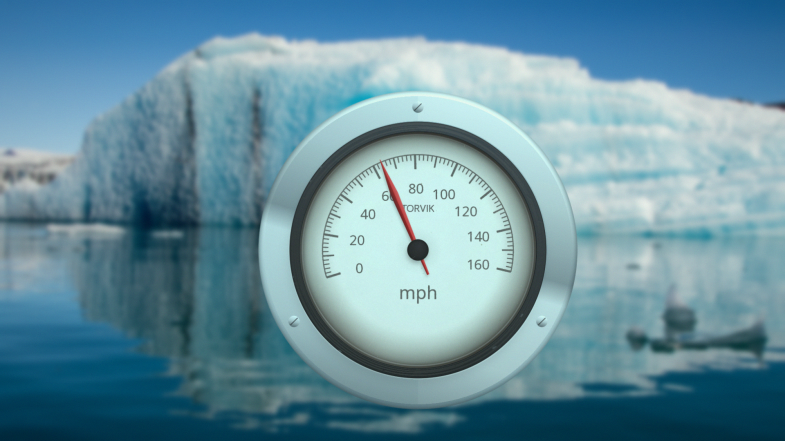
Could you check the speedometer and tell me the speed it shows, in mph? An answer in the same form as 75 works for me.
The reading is 64
